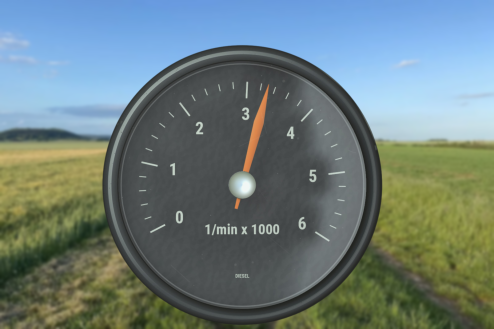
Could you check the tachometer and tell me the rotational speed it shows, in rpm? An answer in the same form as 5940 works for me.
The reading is 3300
